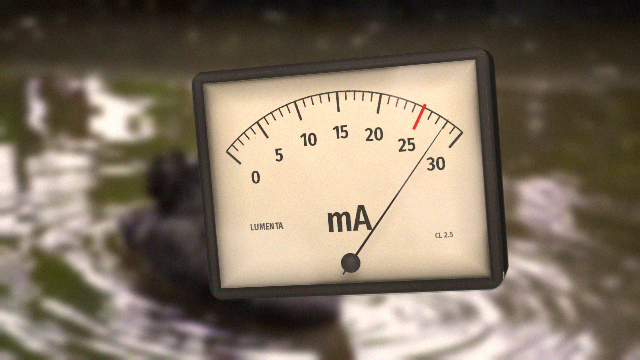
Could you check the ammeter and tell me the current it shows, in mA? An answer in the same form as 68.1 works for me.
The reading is 28
